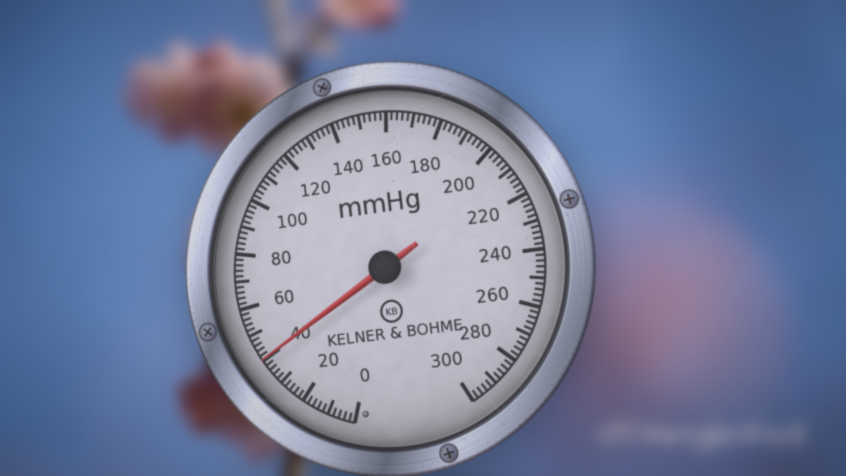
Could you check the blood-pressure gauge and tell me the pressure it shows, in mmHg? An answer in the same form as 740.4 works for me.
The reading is 40
